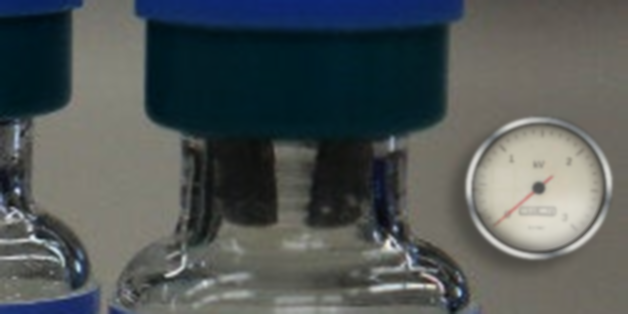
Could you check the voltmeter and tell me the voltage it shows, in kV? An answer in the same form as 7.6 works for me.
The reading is 0
